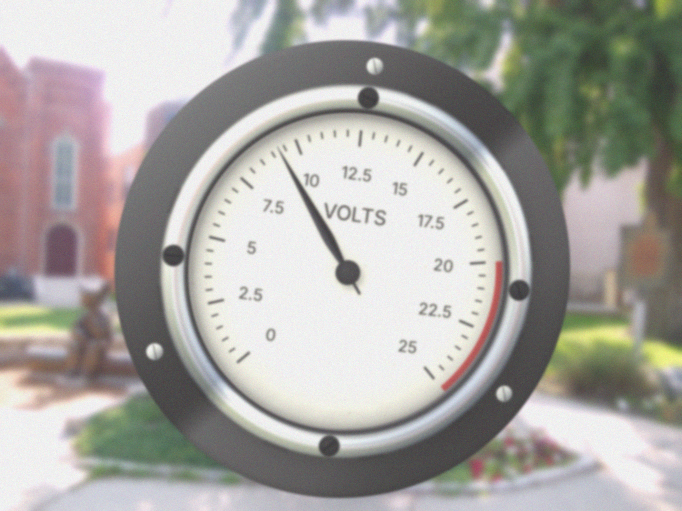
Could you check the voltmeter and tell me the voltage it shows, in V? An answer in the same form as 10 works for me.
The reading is 9.25
